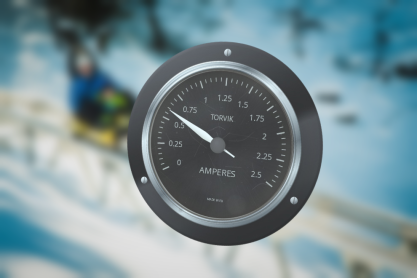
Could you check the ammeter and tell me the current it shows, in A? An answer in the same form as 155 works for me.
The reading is 0.6
